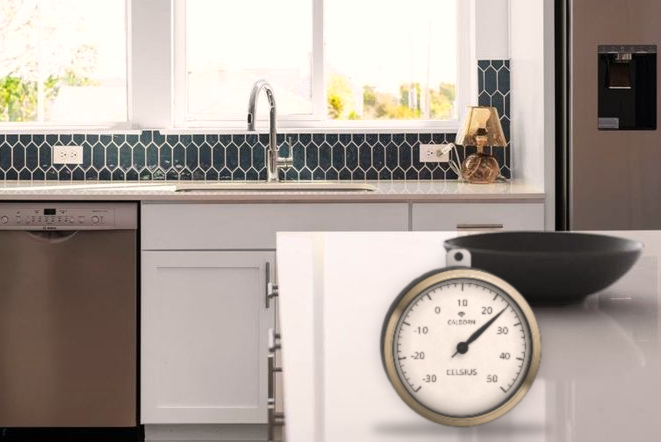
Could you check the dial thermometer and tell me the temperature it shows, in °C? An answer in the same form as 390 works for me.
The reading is 24
